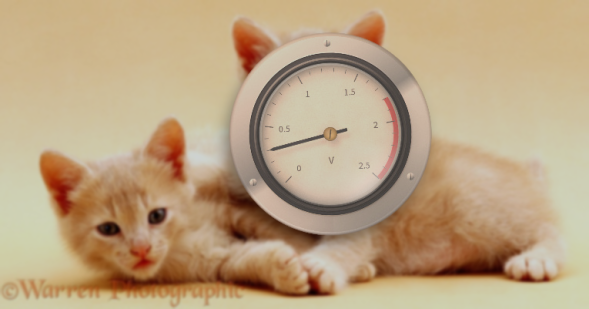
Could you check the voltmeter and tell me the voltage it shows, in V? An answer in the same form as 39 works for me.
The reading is 0.3
